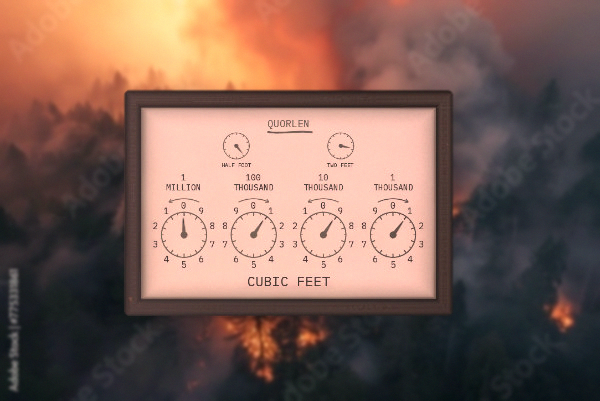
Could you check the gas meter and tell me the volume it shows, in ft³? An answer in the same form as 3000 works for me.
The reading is 9100
